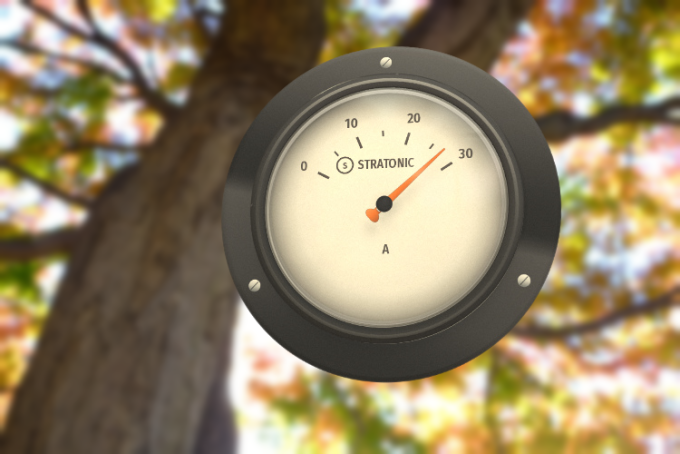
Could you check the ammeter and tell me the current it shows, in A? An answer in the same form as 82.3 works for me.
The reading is 27.5
